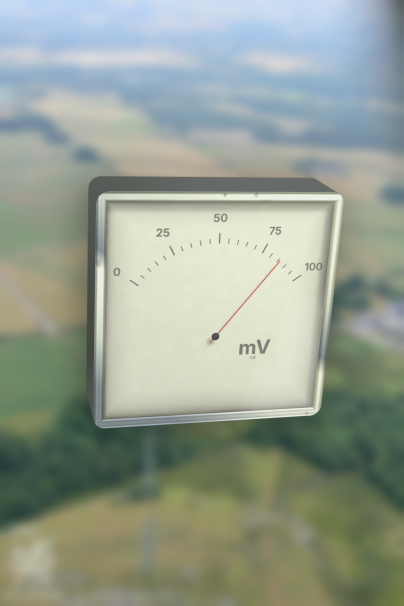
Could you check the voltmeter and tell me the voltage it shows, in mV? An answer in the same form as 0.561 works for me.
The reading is 85
